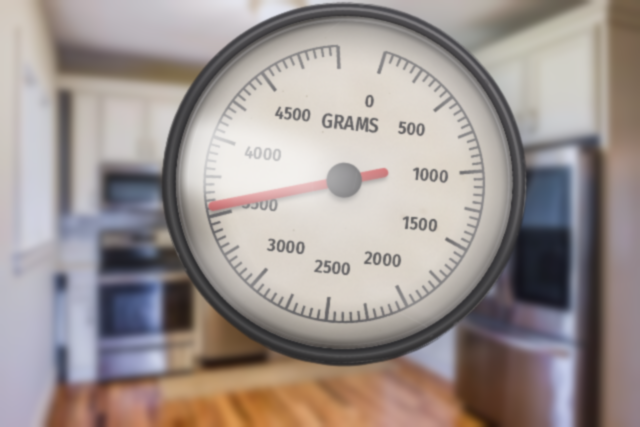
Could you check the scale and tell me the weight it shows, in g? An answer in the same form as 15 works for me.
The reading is 3550
